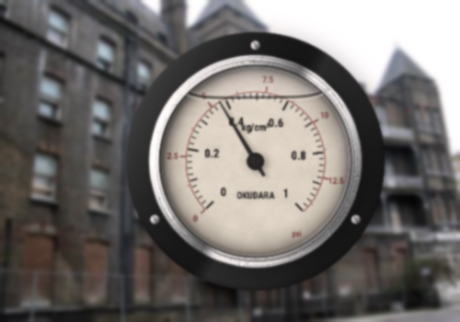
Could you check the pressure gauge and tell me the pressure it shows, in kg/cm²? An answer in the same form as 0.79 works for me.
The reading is 0.38
